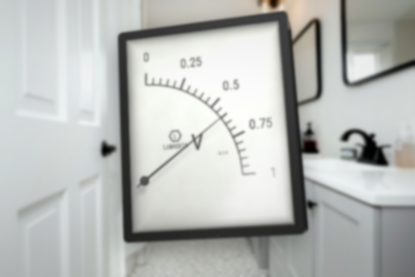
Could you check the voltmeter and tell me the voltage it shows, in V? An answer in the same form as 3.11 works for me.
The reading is 0.6
